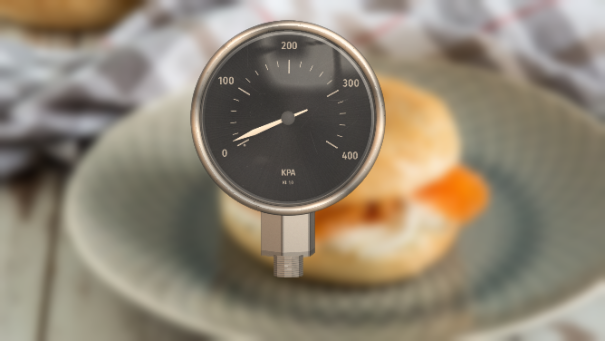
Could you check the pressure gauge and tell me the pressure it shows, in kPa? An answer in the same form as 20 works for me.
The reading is 10
